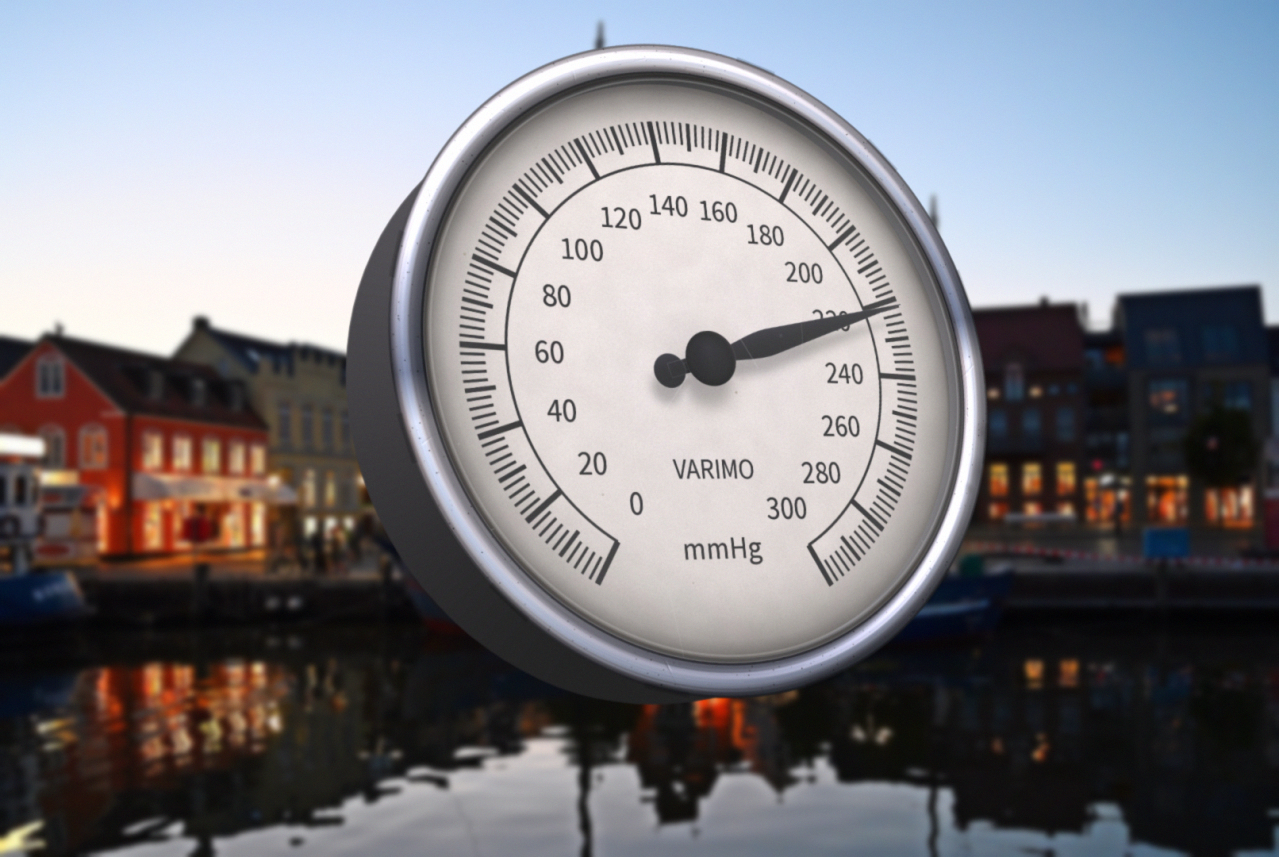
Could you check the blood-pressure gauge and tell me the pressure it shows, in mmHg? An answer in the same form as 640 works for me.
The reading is 222
